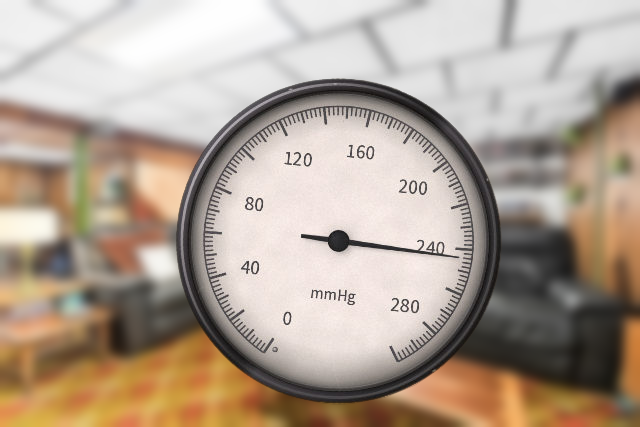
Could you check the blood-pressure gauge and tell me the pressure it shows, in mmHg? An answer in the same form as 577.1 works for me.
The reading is 244
